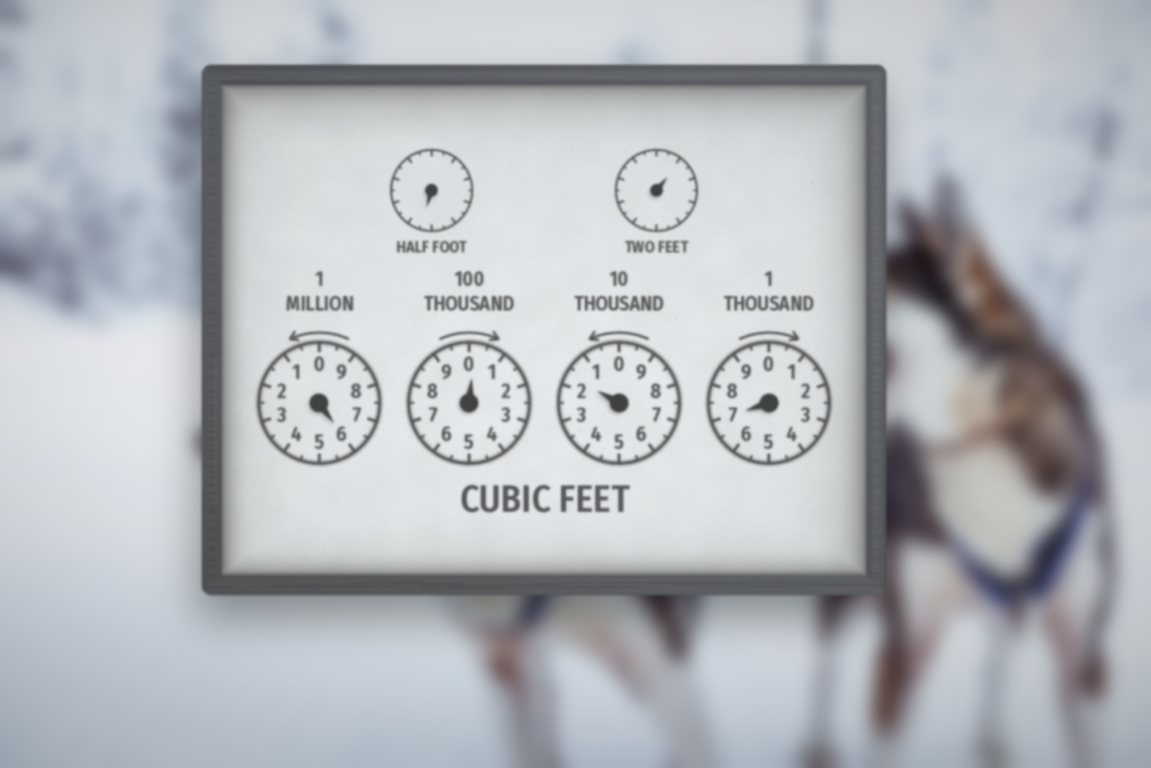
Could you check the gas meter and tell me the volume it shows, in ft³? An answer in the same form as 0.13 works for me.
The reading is 601700
